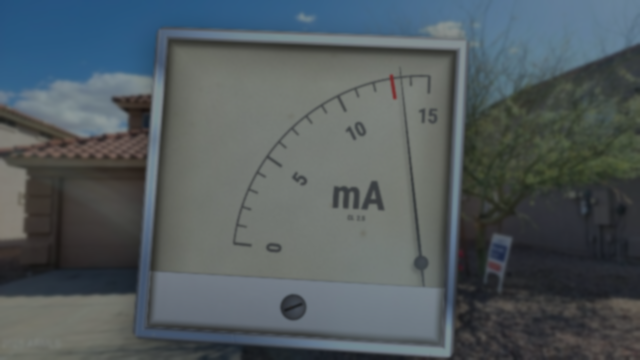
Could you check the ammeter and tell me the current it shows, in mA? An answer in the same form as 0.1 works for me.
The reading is 13.5
